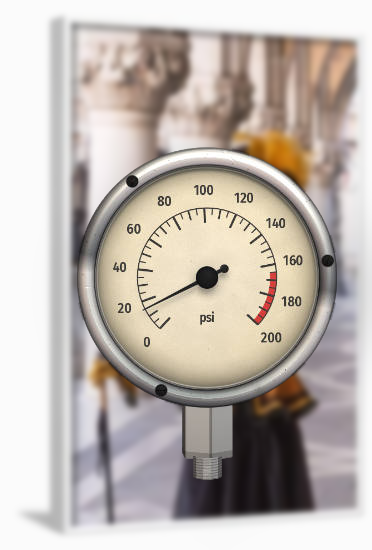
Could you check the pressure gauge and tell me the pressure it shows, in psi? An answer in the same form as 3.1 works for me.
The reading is 15
